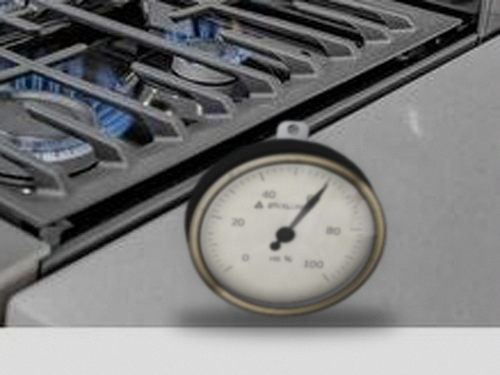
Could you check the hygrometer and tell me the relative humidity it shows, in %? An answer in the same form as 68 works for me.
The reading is 60
